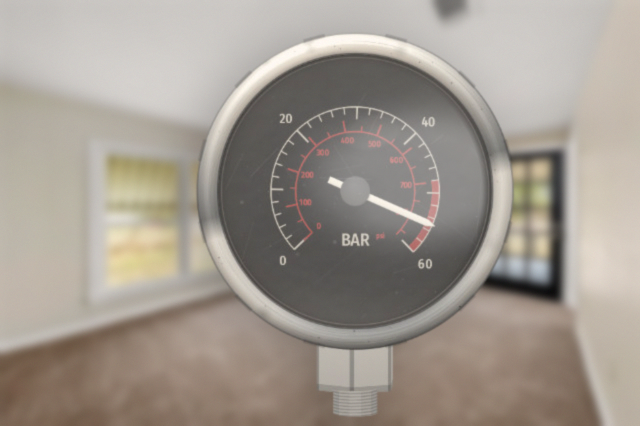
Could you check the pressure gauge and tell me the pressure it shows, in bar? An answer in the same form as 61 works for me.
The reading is 55
